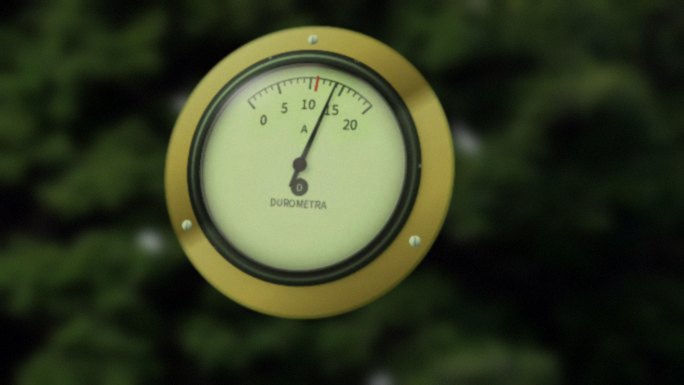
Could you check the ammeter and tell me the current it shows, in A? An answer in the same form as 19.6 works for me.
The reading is 14
